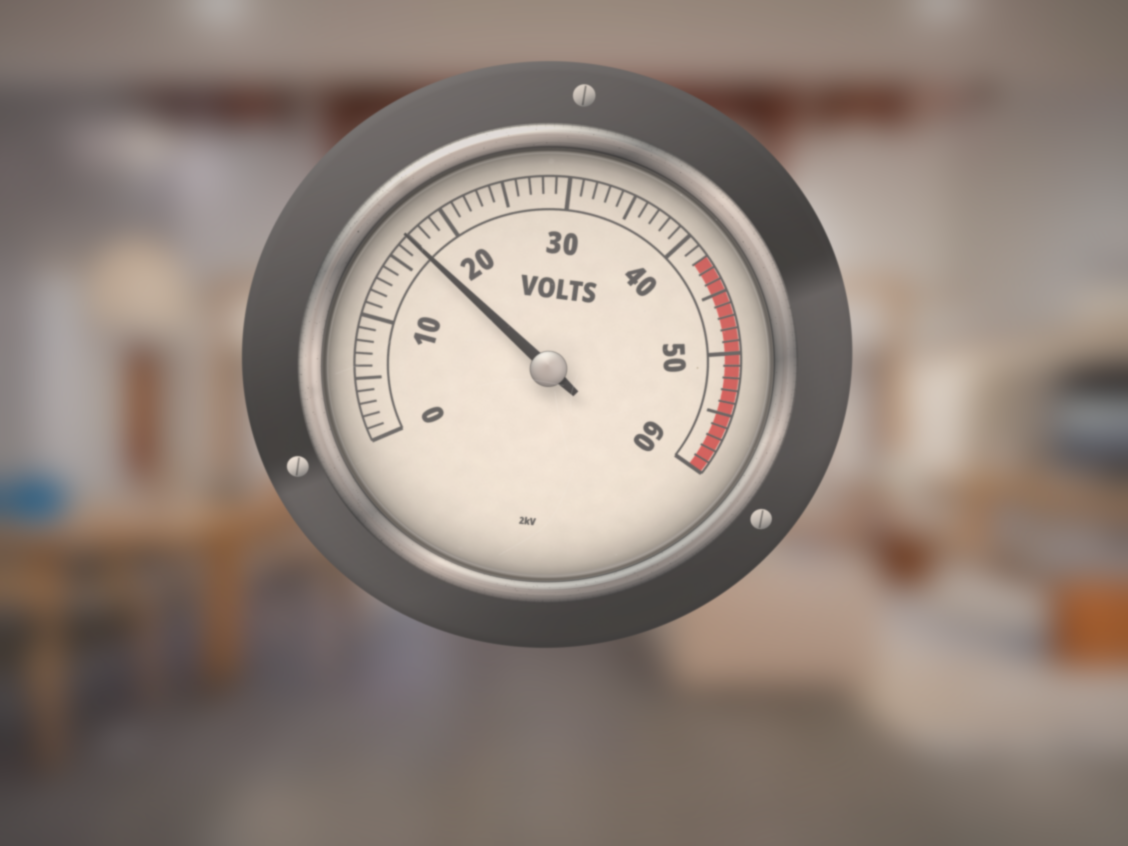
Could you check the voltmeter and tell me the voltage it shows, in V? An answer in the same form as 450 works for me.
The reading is 17
